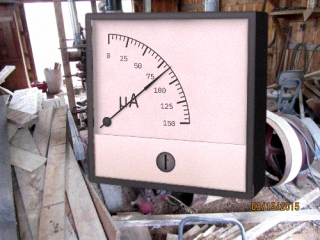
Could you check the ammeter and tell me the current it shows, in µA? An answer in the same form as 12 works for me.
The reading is 85
